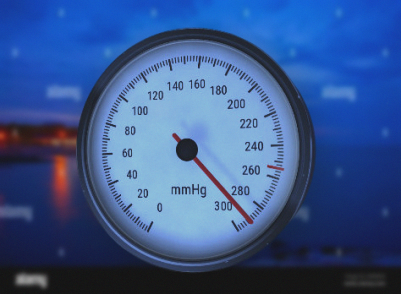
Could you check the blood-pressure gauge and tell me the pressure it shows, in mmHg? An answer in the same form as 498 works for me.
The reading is 290
